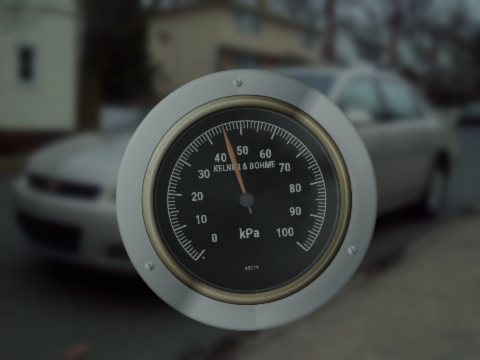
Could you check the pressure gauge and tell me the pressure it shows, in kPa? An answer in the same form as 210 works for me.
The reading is 45
